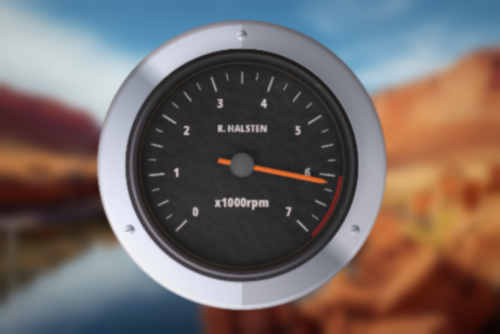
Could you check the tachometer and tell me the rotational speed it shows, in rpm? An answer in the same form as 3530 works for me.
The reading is 6125
